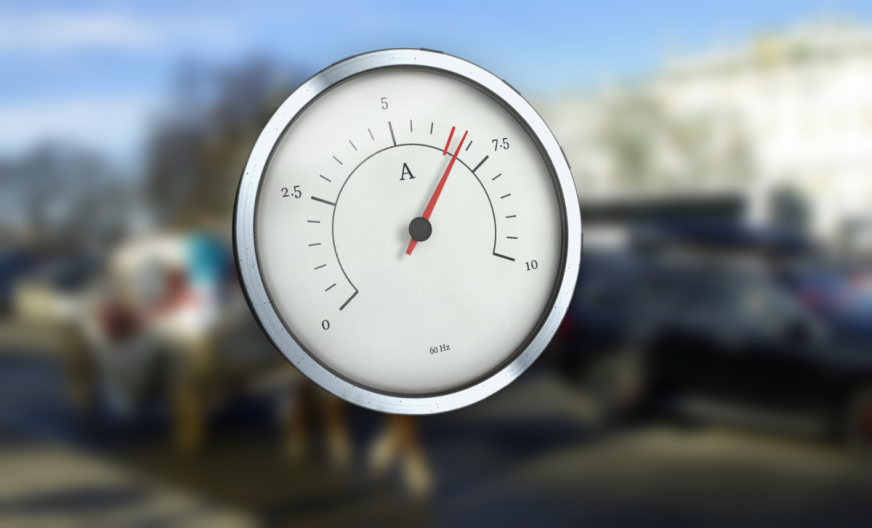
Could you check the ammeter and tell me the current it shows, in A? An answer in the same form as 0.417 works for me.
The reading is 6.75
